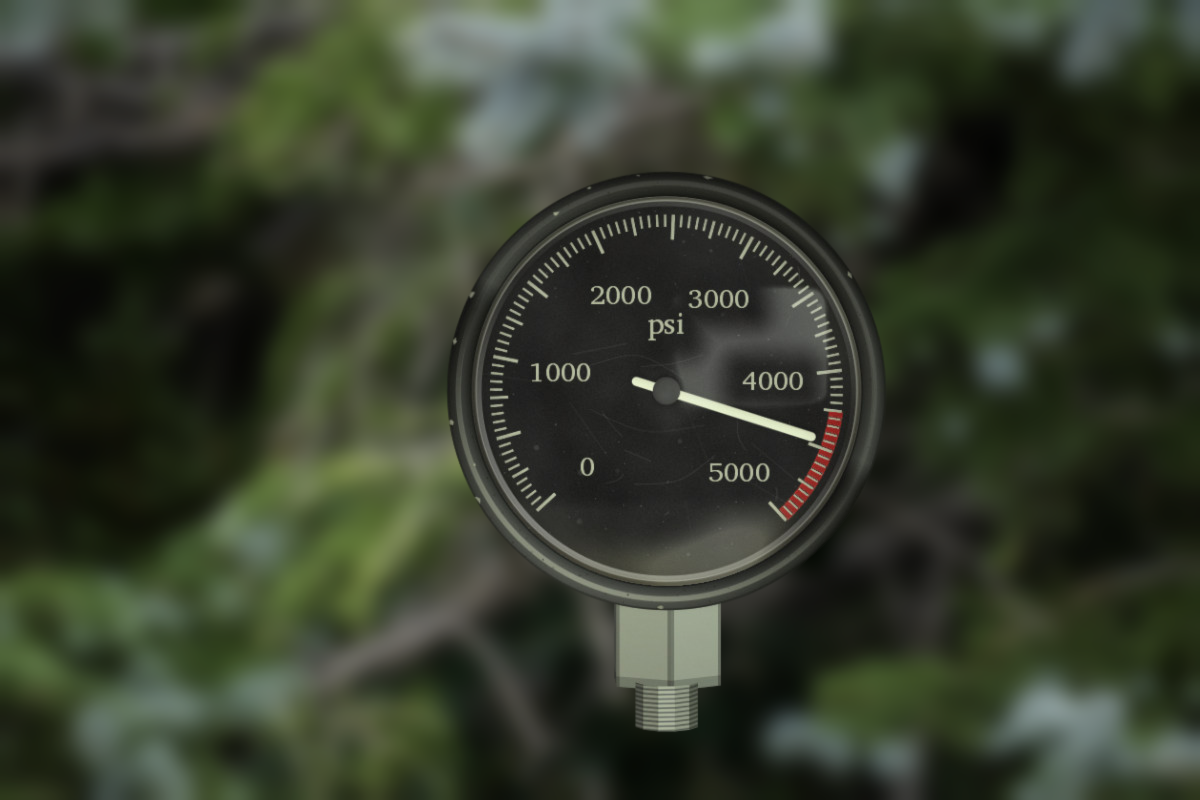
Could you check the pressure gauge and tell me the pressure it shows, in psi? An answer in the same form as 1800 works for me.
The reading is 4450
